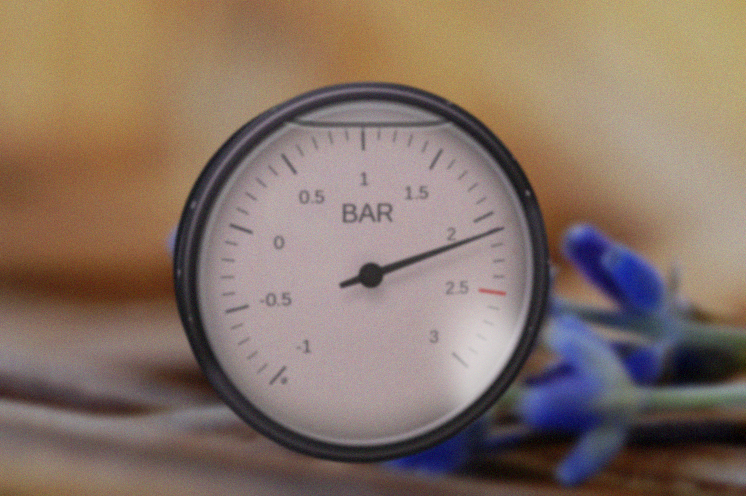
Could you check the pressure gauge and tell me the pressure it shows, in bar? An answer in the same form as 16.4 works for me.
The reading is 2.1
